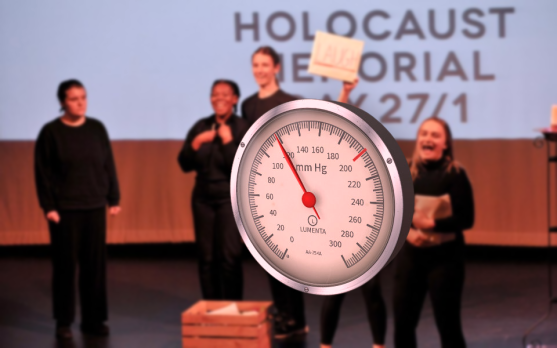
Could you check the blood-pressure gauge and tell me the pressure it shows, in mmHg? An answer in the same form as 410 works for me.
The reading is 120
